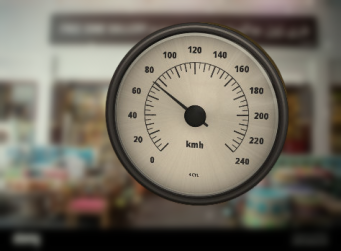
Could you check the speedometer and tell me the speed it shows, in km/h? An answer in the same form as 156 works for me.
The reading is 75
